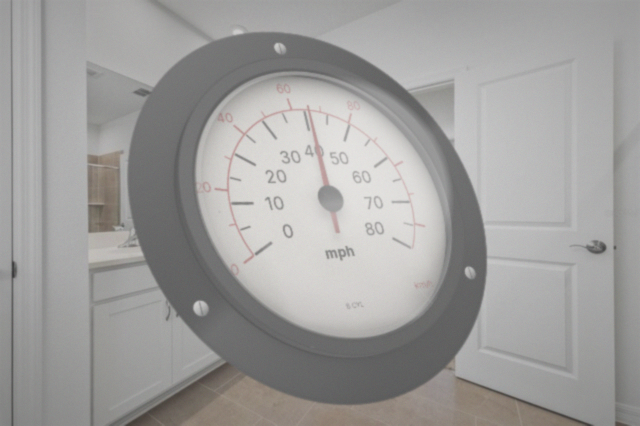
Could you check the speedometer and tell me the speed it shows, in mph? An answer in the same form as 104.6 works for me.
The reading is 40
